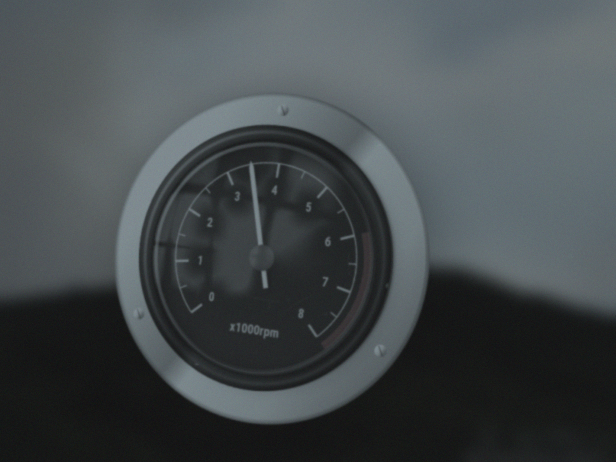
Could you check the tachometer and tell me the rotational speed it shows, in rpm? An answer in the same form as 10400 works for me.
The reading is 3500
